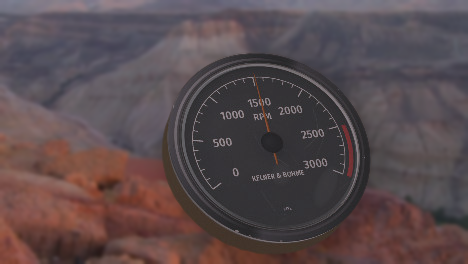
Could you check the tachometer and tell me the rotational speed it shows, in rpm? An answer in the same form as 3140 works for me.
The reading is 1500
